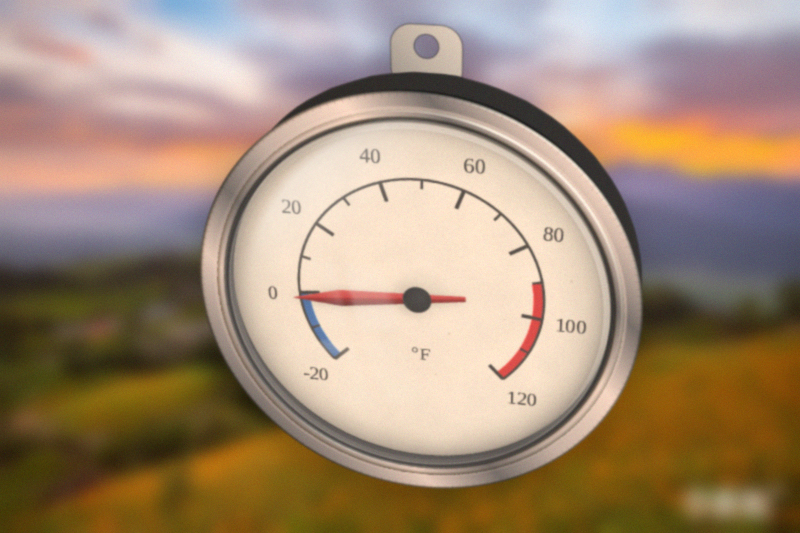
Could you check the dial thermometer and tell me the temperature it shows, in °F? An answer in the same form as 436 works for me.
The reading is 0
